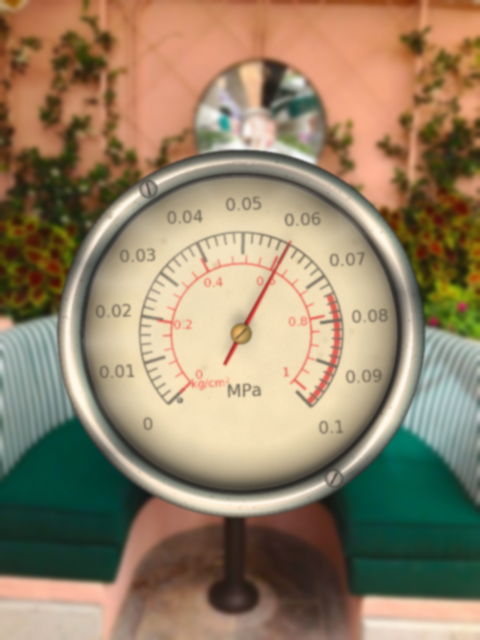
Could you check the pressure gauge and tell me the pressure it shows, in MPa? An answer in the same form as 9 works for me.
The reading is 0.06
